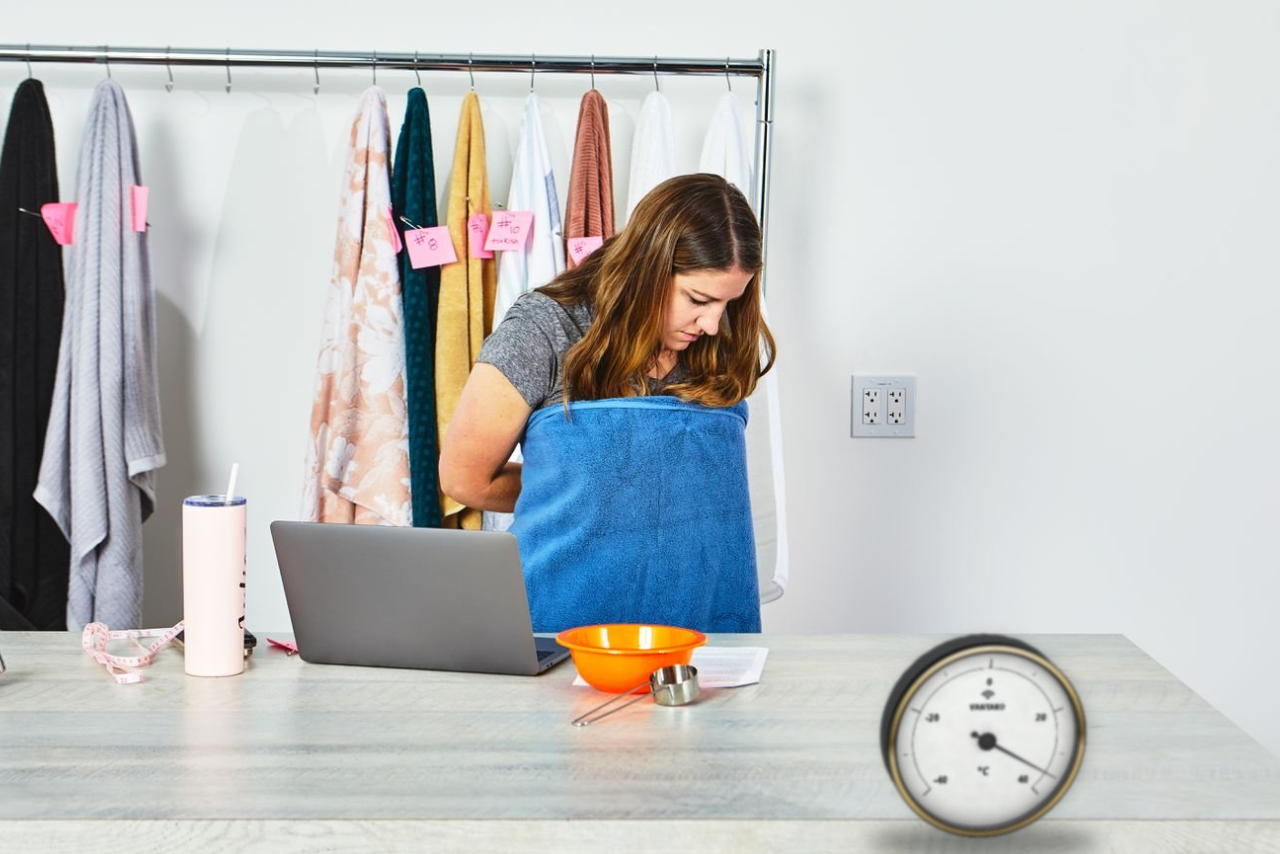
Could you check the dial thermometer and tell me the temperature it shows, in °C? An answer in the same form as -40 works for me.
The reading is 35
